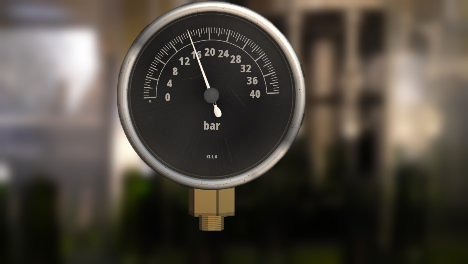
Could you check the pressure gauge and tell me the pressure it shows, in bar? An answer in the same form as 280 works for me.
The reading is 16
